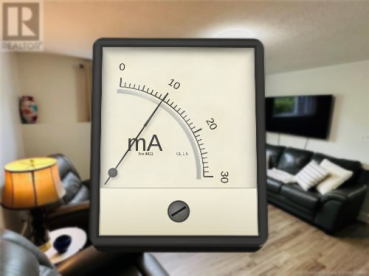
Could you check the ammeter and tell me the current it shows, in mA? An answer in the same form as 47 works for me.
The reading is 10
